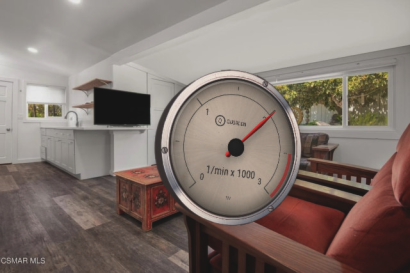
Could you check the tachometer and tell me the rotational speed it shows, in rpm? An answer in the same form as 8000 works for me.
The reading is 2000
